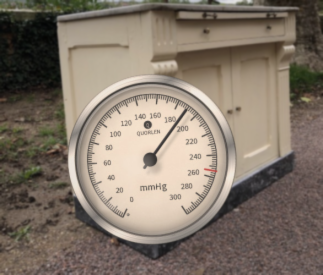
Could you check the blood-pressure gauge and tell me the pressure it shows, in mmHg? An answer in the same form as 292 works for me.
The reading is 190
